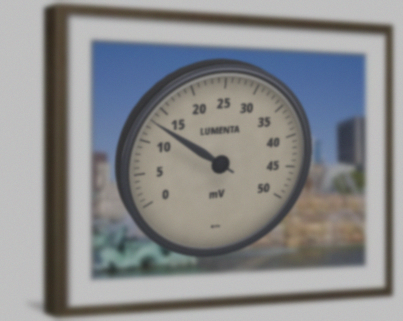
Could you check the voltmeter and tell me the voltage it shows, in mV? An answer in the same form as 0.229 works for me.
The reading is 13
